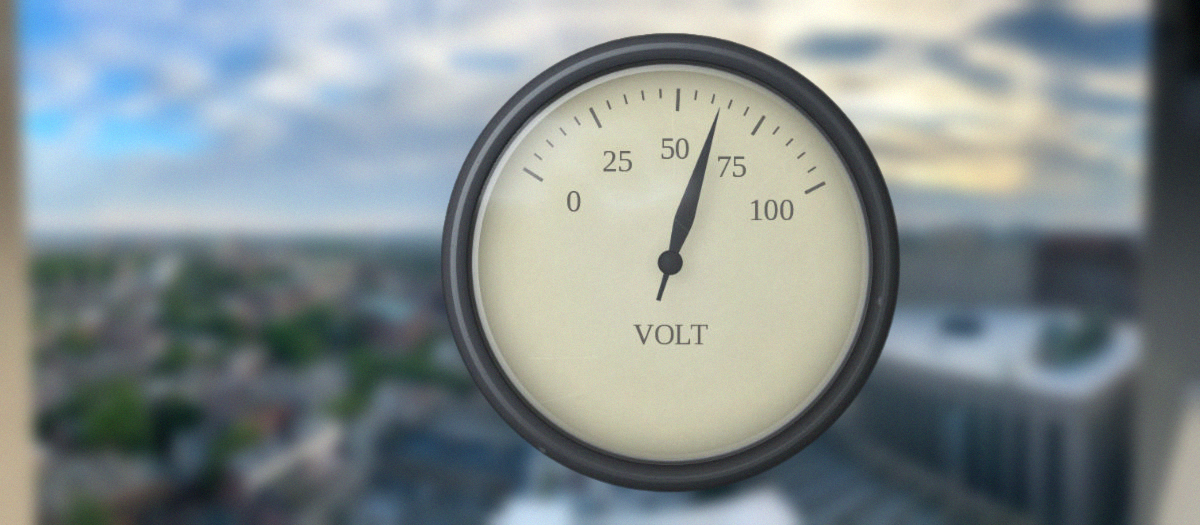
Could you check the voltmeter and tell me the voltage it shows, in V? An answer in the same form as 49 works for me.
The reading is 62.5
